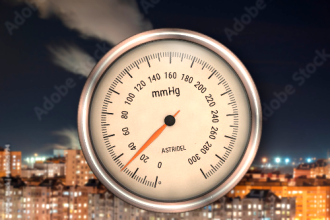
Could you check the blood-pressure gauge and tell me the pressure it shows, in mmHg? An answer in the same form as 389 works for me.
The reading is 30
